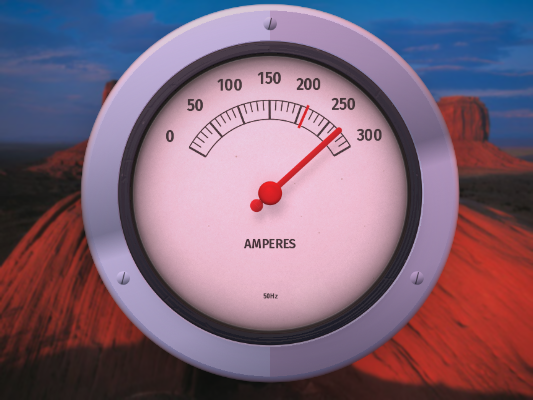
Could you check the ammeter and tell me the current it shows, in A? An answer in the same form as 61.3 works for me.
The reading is 270
